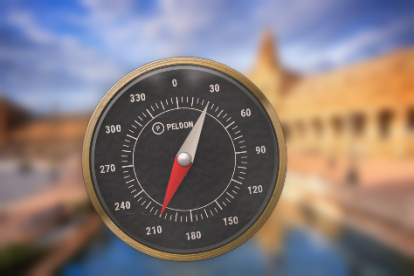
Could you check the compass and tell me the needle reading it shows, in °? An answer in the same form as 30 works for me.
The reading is 210
